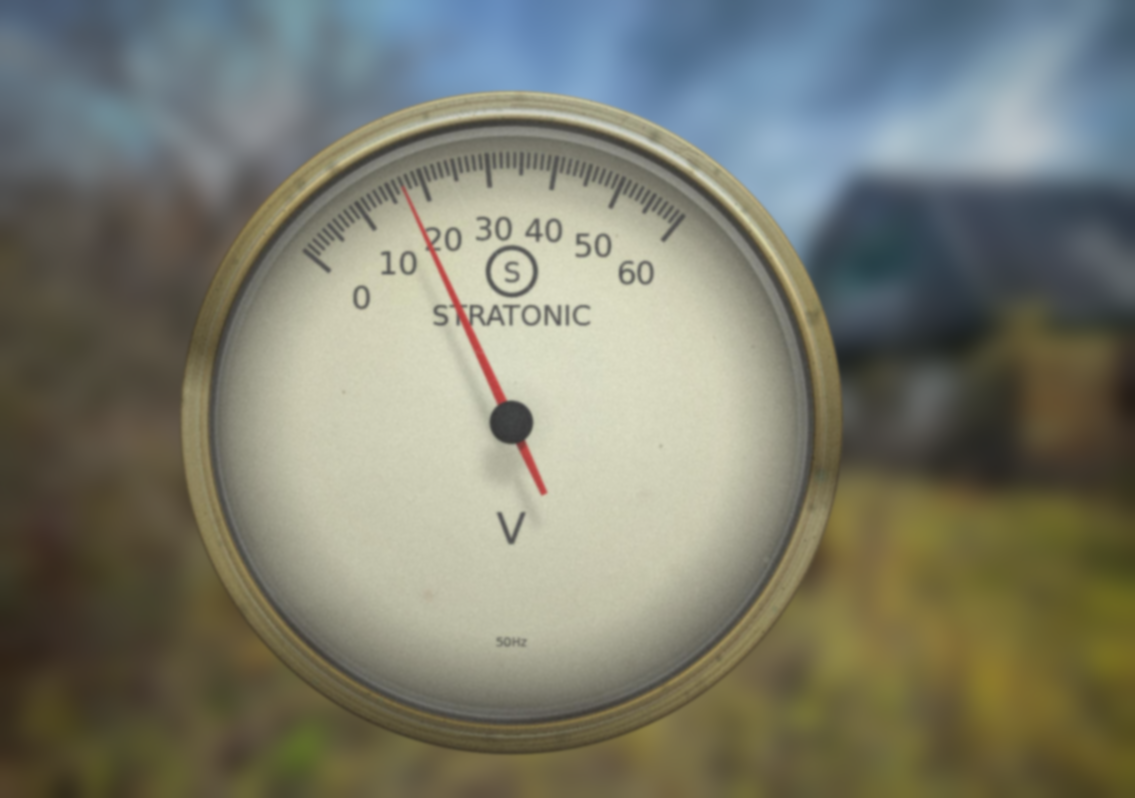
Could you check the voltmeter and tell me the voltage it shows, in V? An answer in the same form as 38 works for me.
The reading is 17
